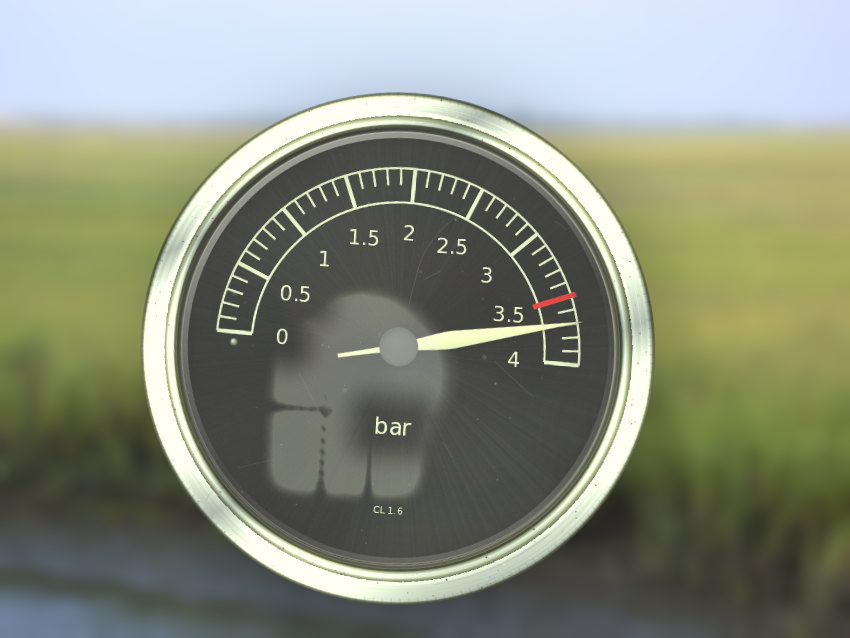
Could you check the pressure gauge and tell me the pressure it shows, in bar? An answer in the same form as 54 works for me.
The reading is 3.7
